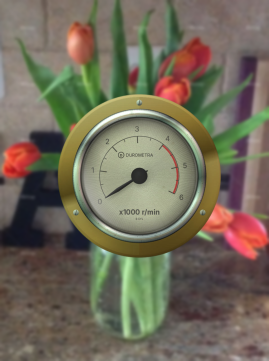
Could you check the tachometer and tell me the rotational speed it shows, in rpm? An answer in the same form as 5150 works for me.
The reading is 0
